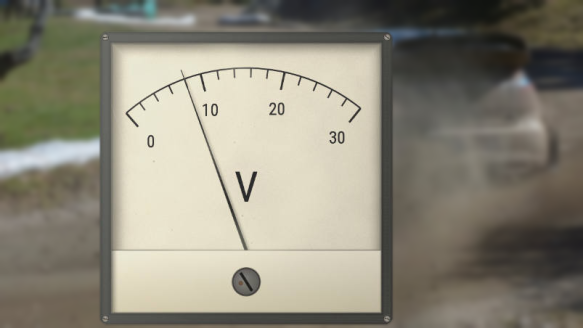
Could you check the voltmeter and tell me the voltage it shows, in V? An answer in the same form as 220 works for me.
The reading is 8
